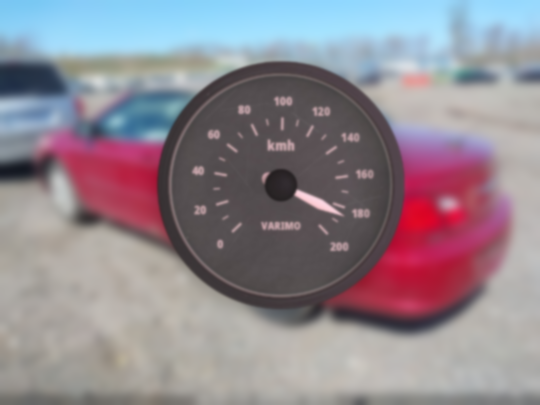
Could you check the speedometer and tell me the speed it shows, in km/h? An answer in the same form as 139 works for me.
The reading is 185
